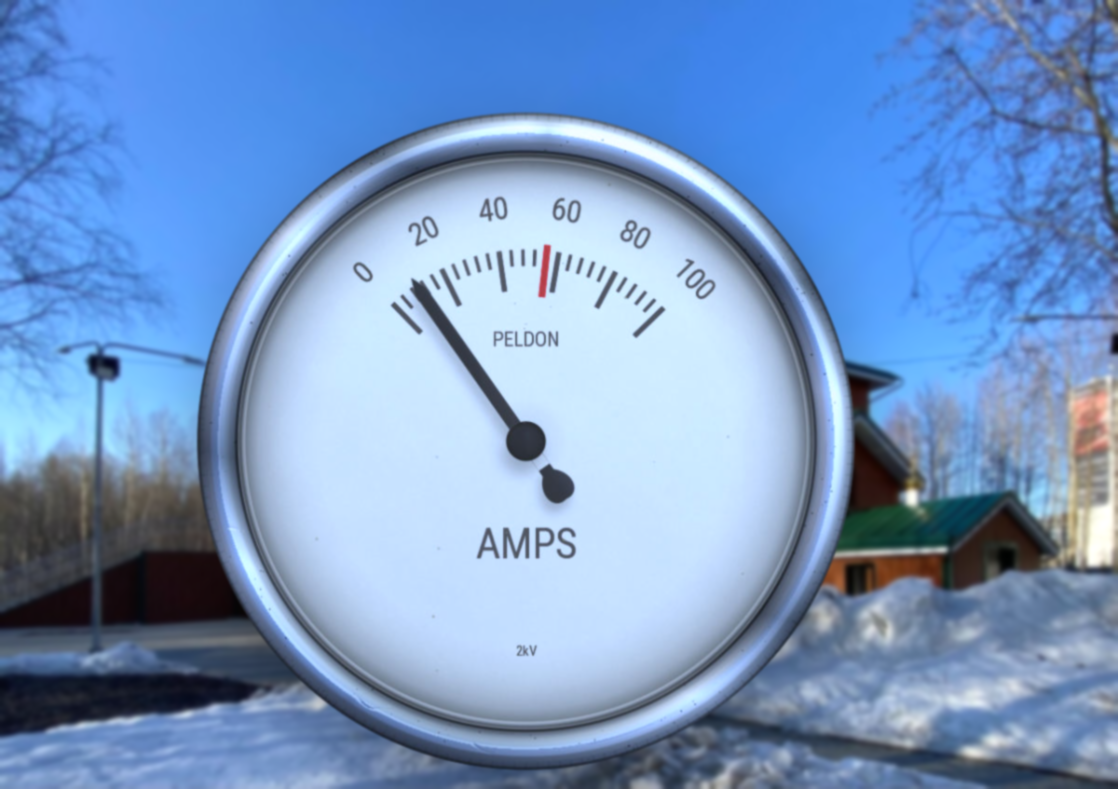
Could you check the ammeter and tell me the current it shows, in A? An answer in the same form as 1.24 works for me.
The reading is 10
